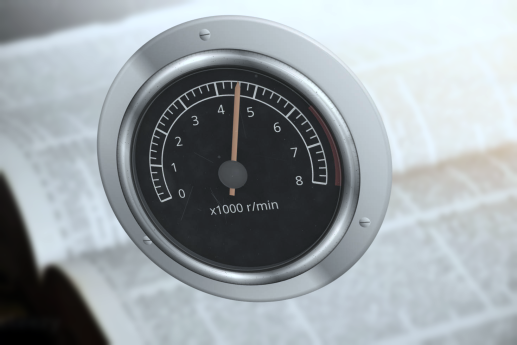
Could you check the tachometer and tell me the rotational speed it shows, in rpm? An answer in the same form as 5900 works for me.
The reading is 4600
